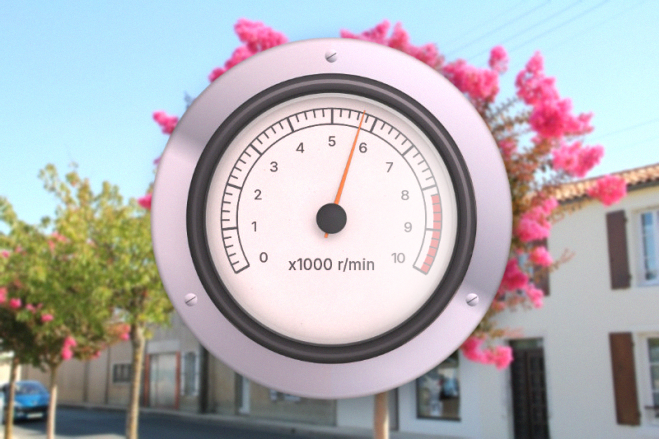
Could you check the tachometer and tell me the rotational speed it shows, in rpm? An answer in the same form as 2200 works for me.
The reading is 5700
